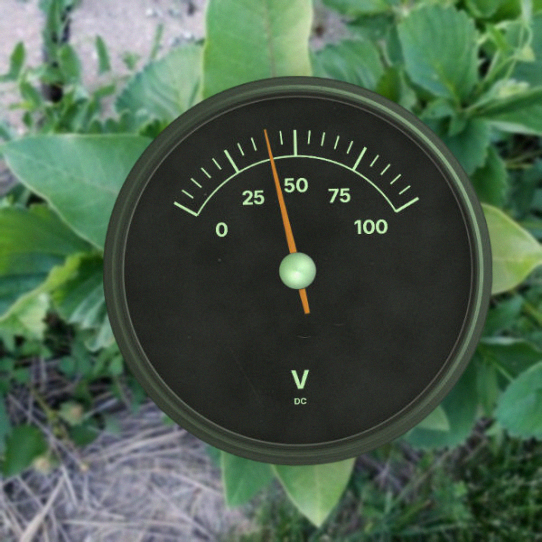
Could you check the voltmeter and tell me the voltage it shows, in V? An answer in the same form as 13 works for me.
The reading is 40
